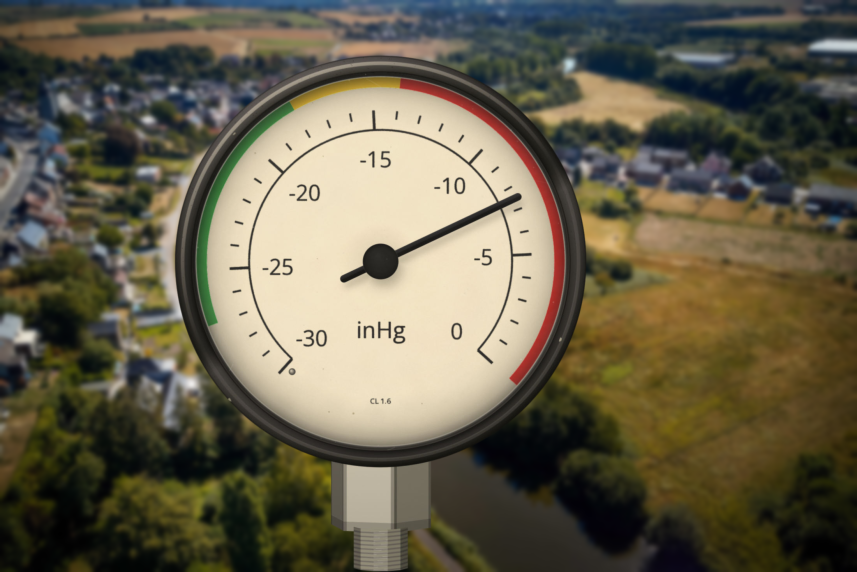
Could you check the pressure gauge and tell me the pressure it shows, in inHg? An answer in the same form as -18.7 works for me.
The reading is -7.5
